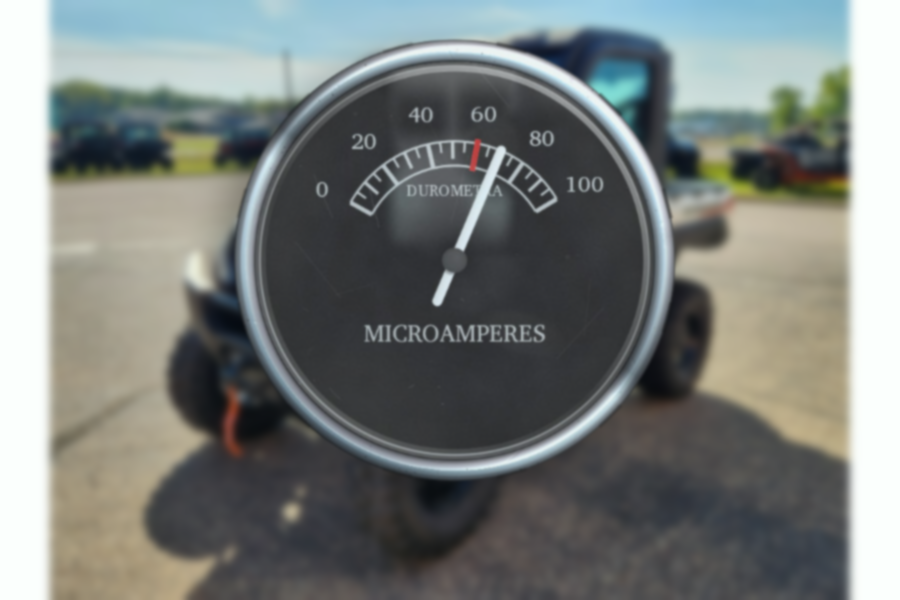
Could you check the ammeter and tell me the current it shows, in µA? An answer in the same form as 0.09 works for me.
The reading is 70
